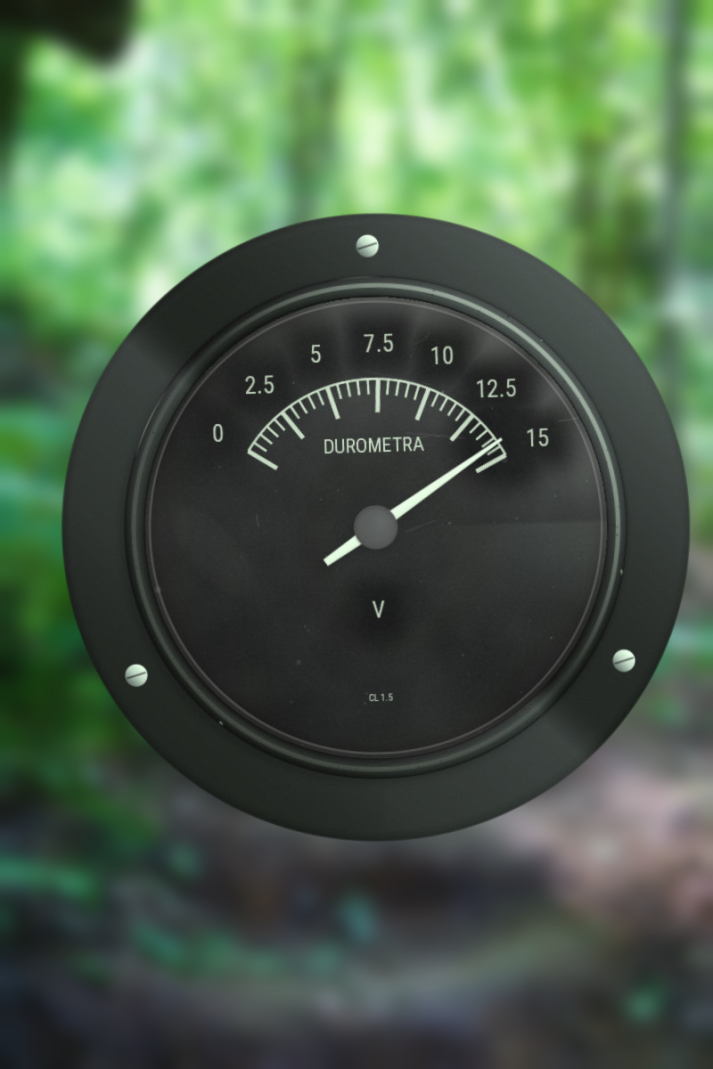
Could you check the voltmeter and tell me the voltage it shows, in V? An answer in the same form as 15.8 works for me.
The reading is 14.25
